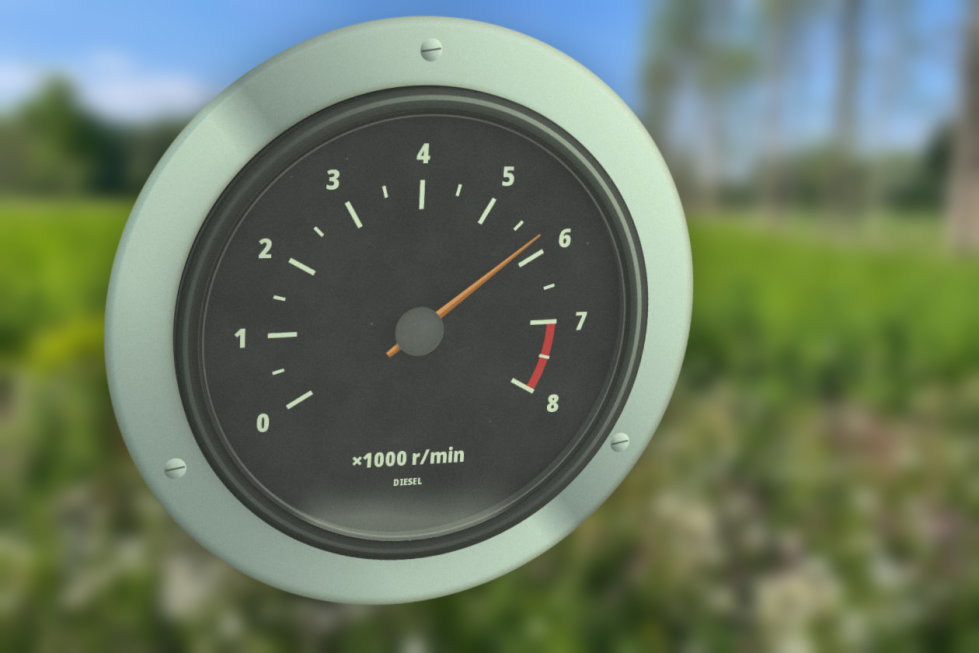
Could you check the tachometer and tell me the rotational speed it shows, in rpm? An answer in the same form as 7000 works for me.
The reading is 5750
